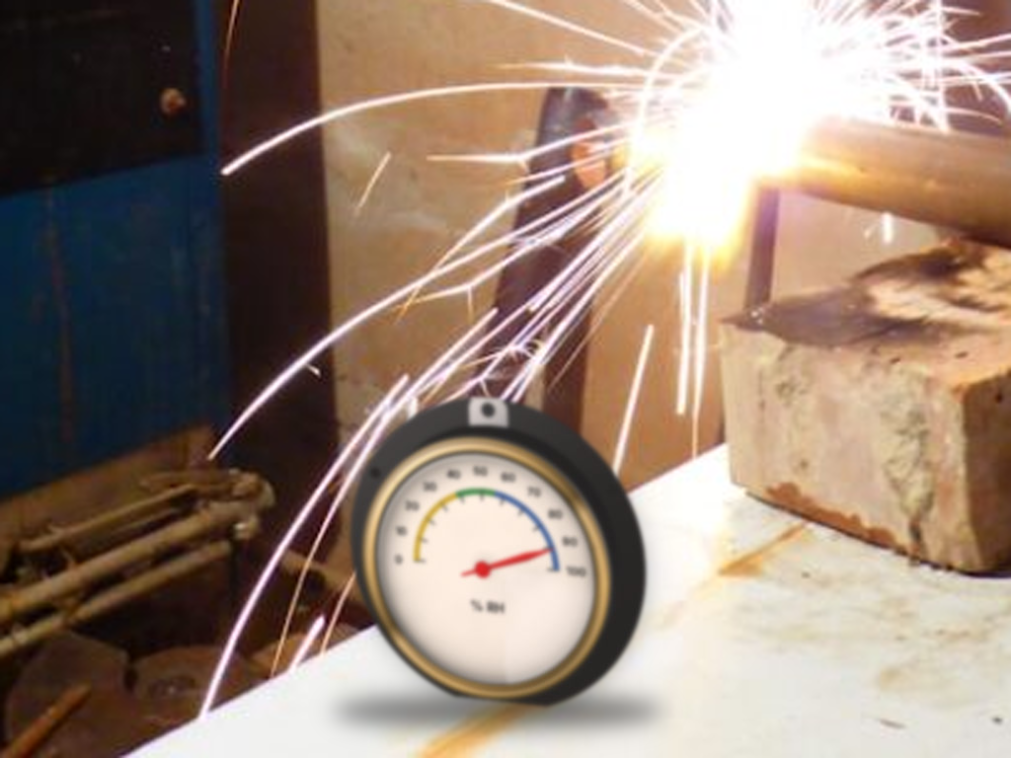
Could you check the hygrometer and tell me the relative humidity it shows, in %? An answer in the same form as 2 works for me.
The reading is 90
